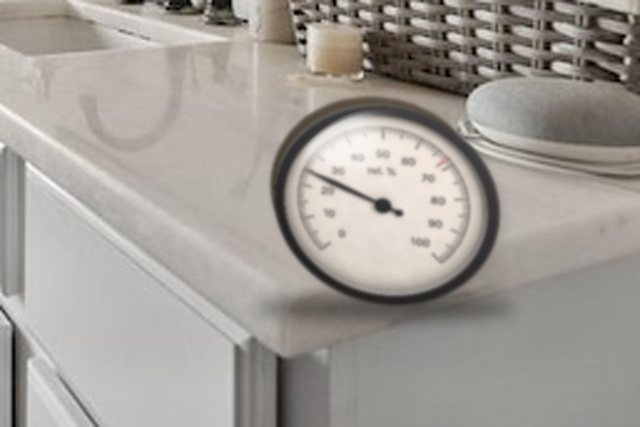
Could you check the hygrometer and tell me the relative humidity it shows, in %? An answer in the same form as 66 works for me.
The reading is 25
